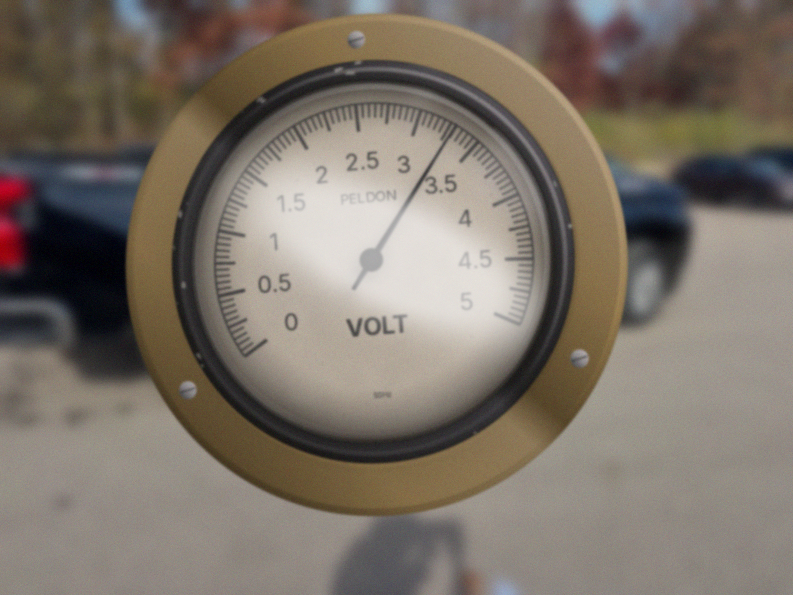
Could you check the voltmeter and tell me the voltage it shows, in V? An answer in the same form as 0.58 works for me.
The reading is 3.3
